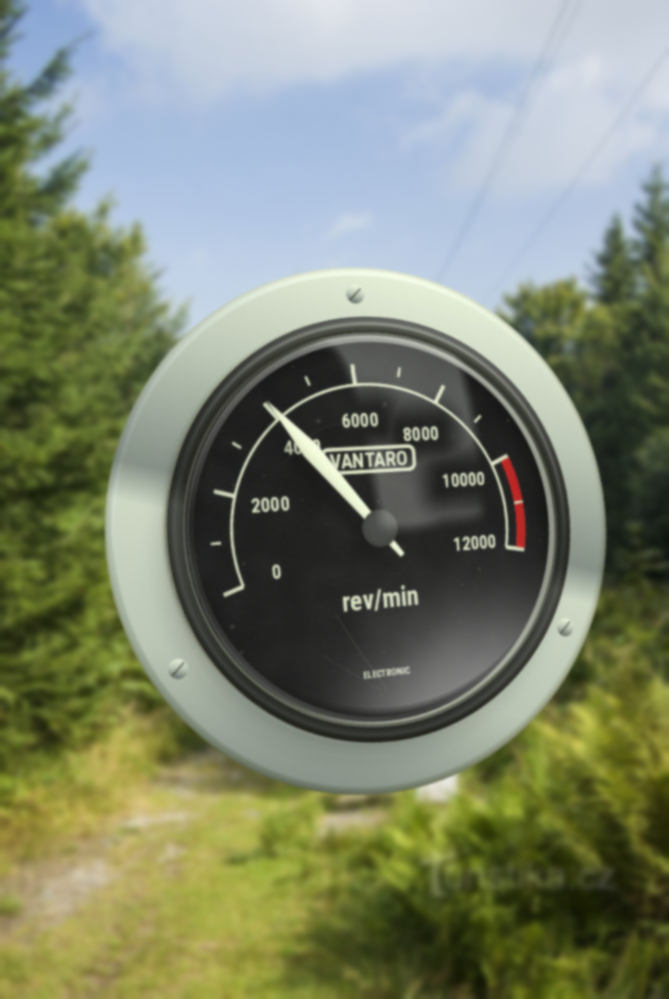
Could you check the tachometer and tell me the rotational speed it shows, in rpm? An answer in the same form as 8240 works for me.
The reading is 4000
